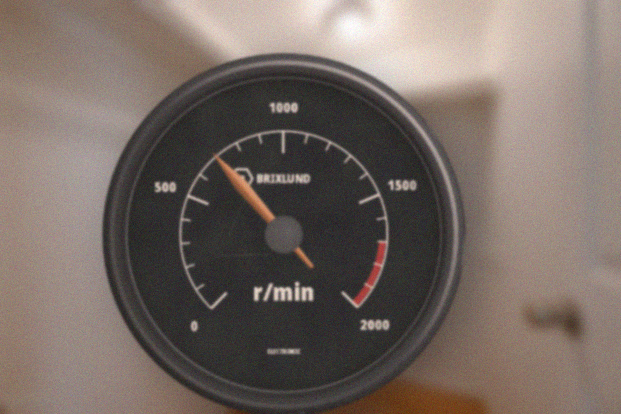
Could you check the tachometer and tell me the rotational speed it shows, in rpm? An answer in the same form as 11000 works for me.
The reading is 700
